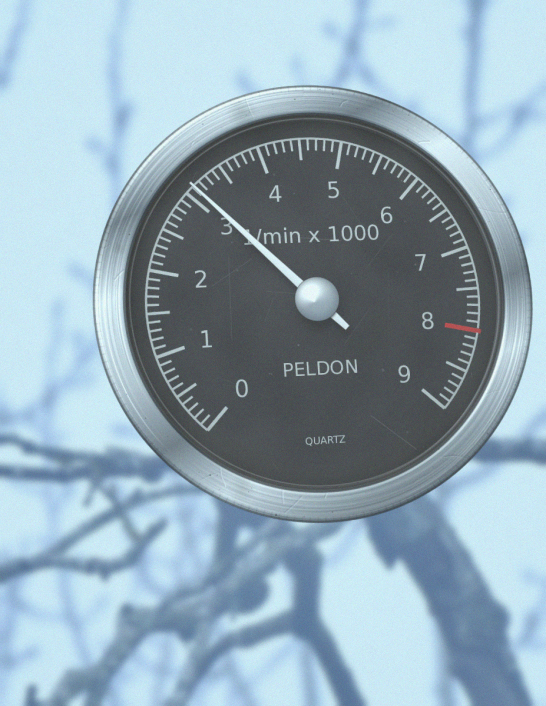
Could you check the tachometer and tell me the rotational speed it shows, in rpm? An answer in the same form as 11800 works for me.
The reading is 3100
